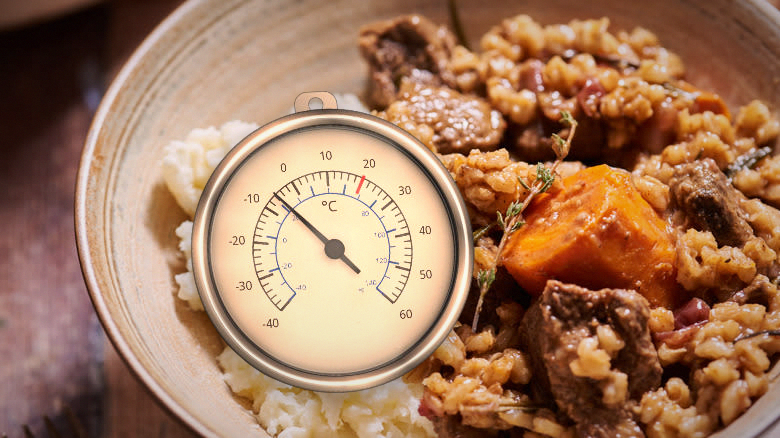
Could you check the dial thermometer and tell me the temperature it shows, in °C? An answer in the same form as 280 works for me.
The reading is -6
